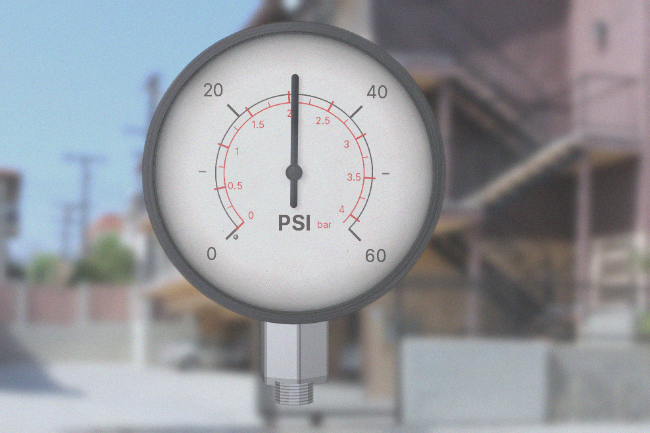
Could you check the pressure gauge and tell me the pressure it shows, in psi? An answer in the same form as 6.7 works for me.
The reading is 30
